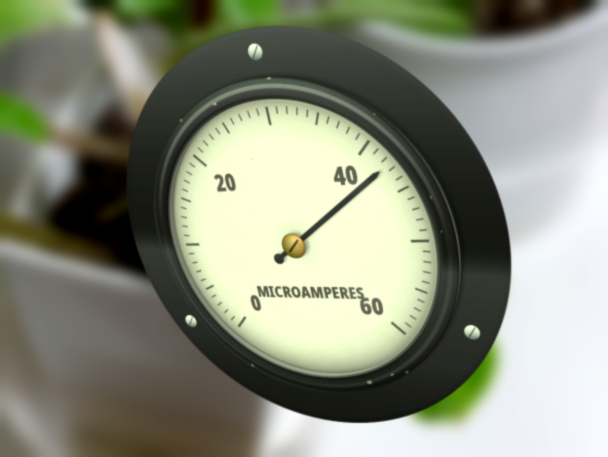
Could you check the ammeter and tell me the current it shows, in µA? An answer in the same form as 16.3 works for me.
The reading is 42.5
